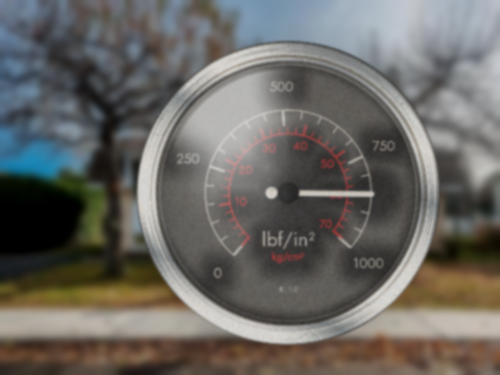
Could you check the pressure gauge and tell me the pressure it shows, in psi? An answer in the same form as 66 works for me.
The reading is 850
